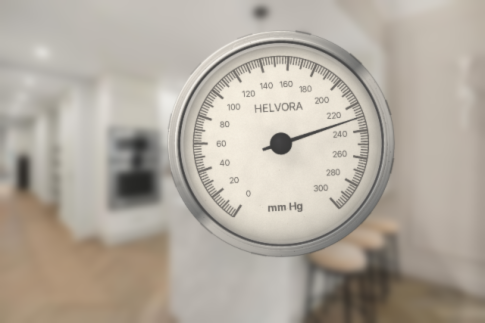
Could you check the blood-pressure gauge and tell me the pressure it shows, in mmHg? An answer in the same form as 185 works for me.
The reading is 230
